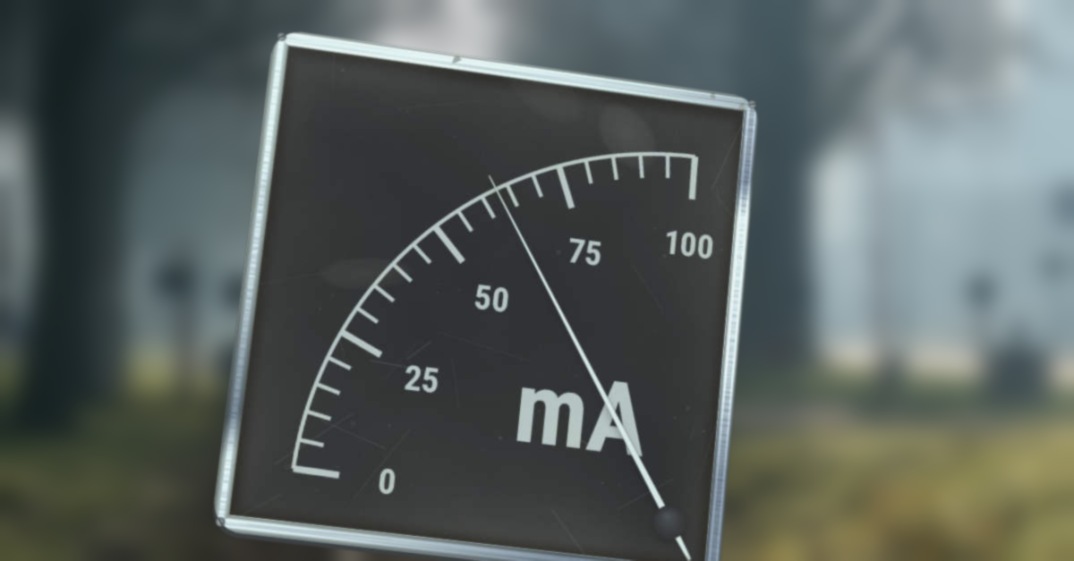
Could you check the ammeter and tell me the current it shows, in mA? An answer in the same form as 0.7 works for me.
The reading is 62.5
